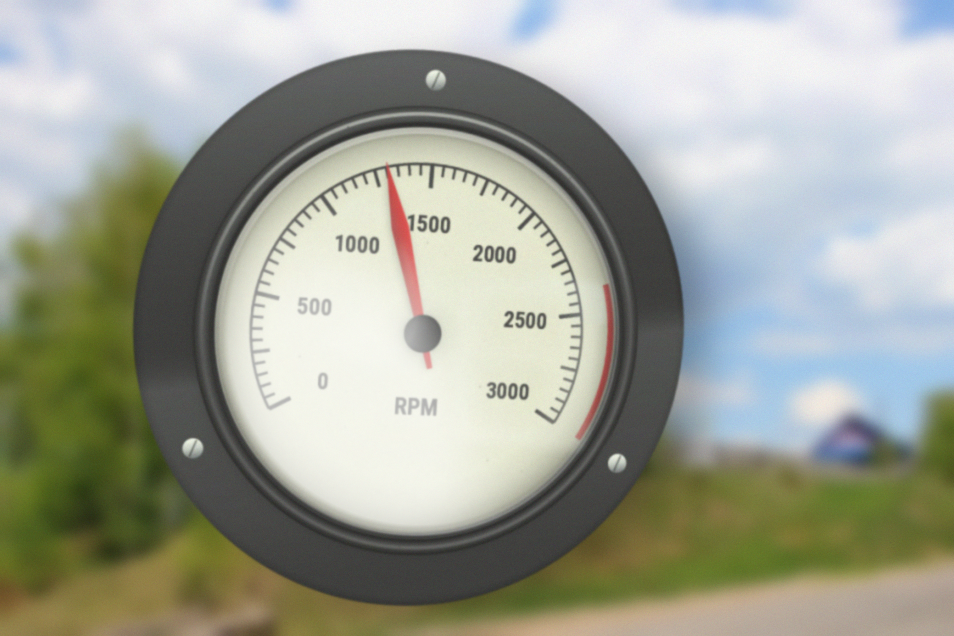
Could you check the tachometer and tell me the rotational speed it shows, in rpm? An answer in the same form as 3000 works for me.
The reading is 1300
